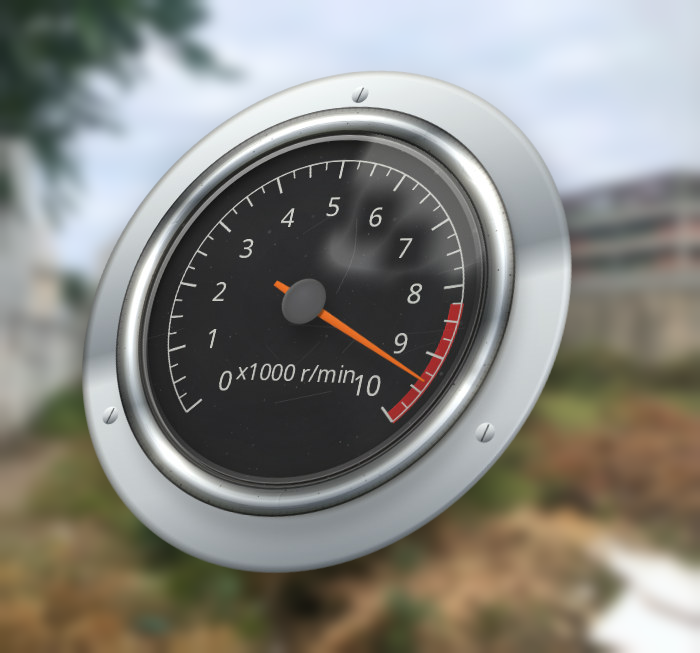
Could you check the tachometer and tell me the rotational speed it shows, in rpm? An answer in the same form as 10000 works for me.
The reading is 9375
